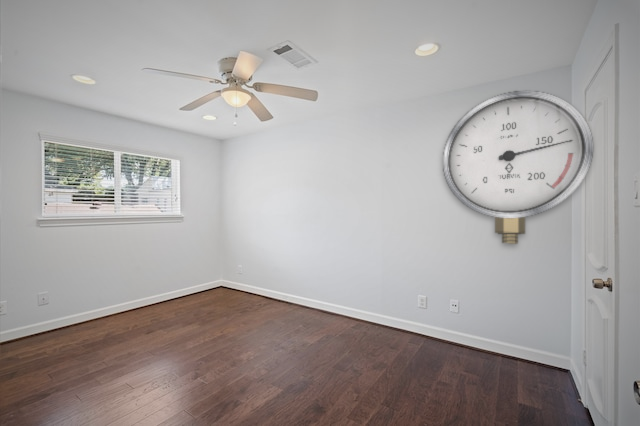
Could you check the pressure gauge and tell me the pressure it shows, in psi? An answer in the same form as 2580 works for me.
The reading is 160
